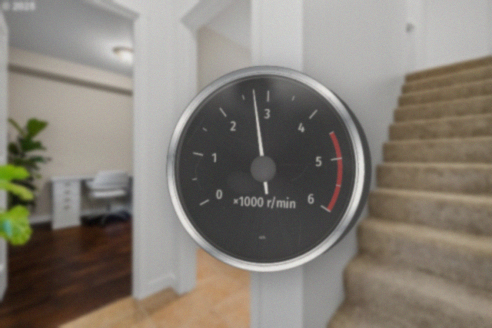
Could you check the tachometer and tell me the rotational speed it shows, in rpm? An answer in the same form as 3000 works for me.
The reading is 2750
